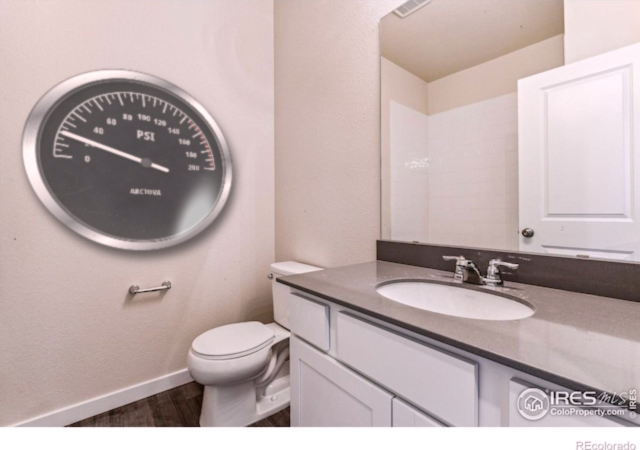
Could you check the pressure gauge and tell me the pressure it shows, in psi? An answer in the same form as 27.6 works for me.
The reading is 20
